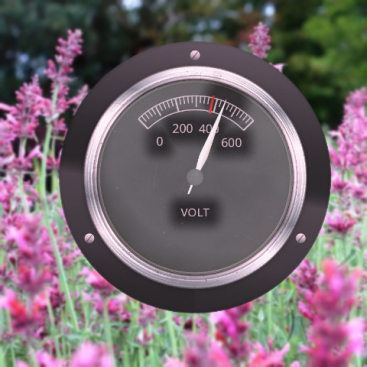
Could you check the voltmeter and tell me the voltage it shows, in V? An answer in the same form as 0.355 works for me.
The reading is 440
